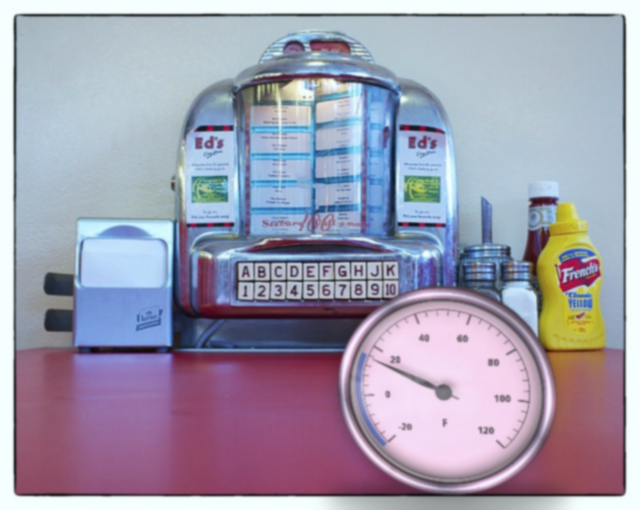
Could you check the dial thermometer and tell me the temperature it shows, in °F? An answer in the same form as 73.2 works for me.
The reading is 16
